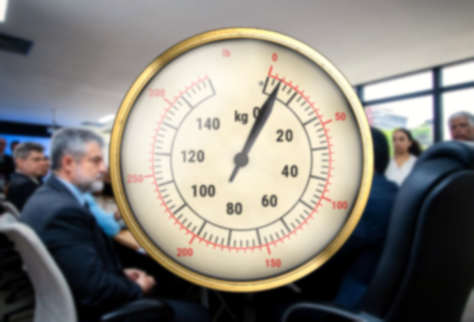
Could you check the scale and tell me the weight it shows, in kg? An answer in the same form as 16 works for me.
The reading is 4
